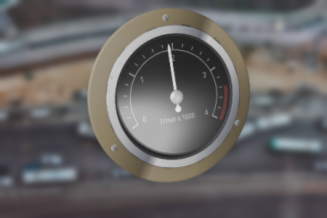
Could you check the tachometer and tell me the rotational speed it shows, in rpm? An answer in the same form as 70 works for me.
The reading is 1900
